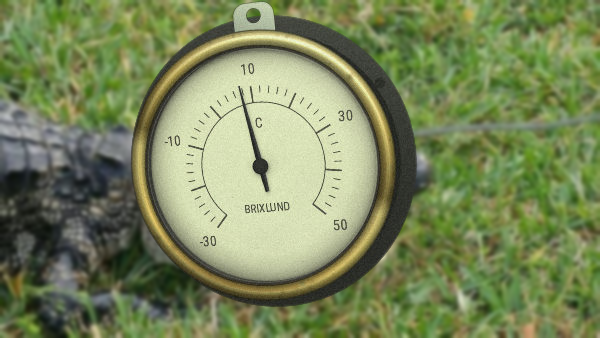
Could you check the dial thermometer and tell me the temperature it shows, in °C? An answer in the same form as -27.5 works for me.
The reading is 8
